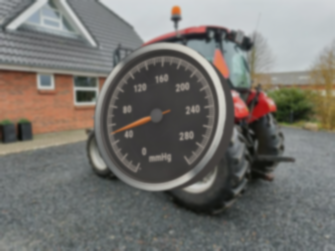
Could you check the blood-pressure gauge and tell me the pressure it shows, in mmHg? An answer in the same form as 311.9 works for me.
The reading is 50
